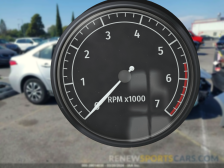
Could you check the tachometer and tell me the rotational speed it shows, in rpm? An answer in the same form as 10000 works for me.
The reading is 0
